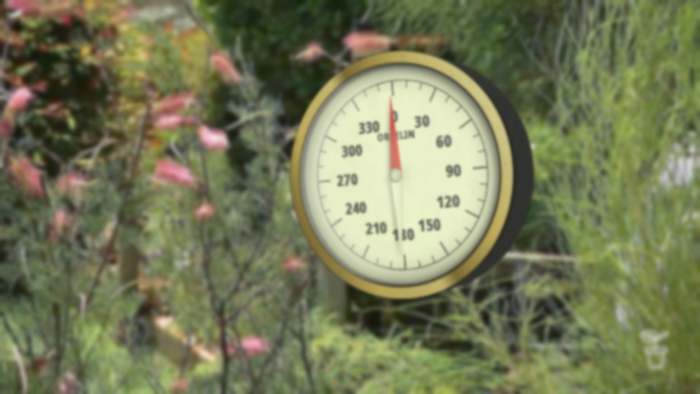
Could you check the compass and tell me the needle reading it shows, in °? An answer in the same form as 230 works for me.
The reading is 0
